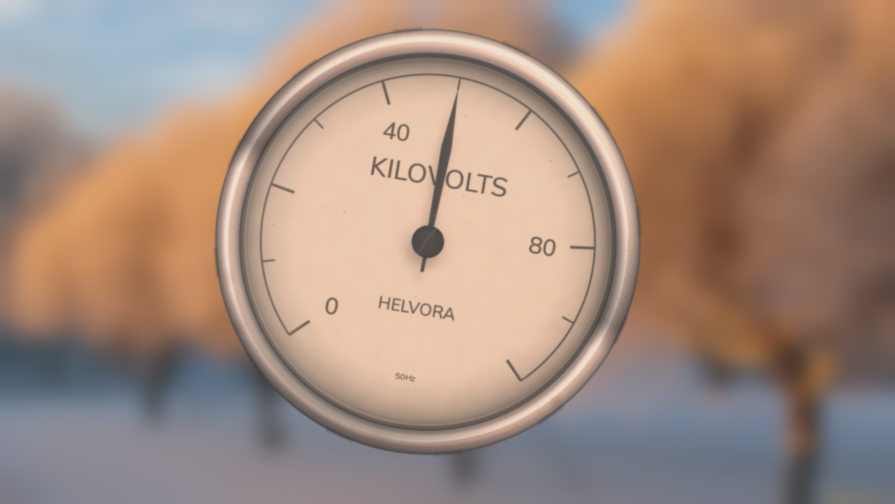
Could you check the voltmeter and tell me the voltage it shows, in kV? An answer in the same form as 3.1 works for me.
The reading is 50
